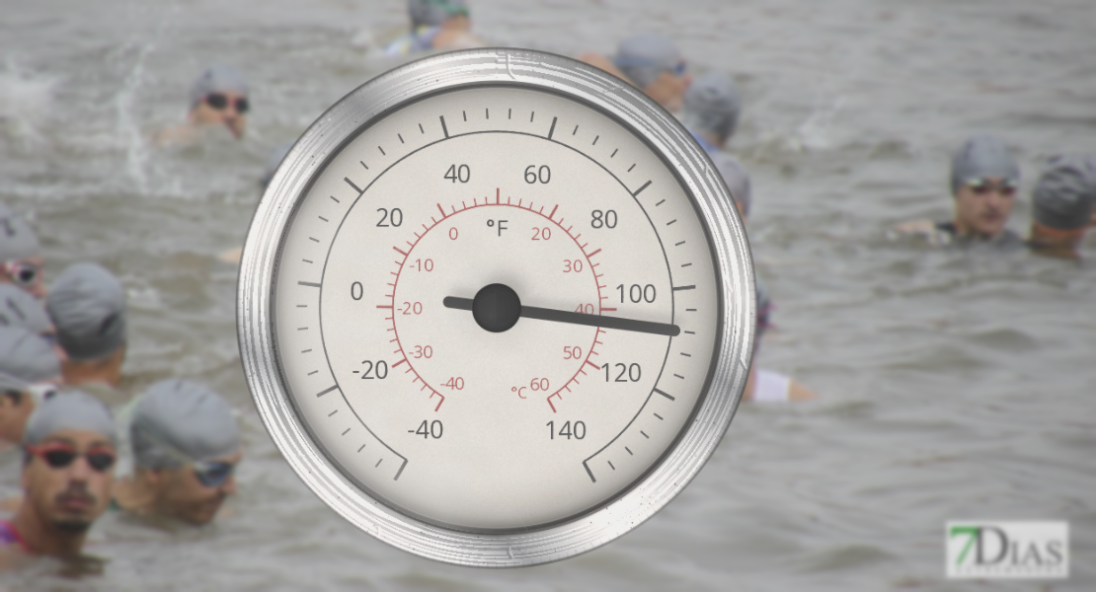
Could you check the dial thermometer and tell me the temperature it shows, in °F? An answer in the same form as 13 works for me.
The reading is 108
